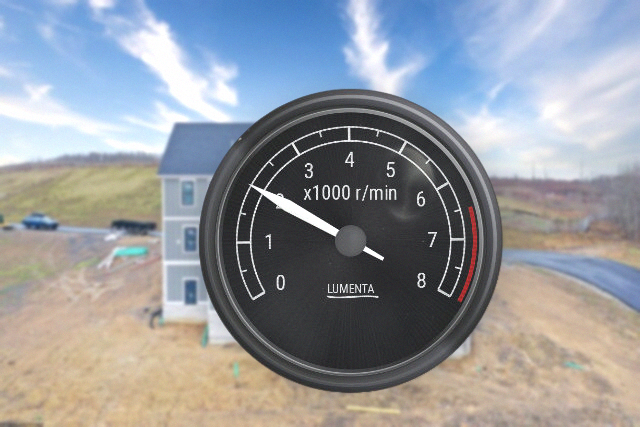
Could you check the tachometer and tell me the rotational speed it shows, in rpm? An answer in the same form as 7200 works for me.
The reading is 2000
